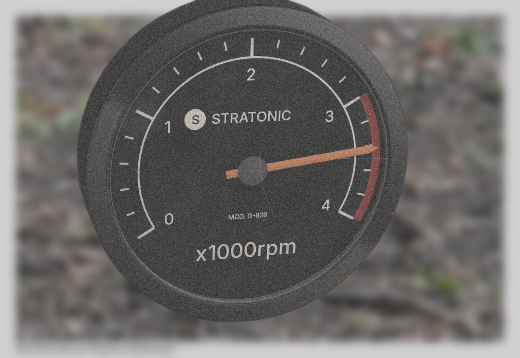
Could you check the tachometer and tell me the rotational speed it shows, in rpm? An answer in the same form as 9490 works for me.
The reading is 3400
